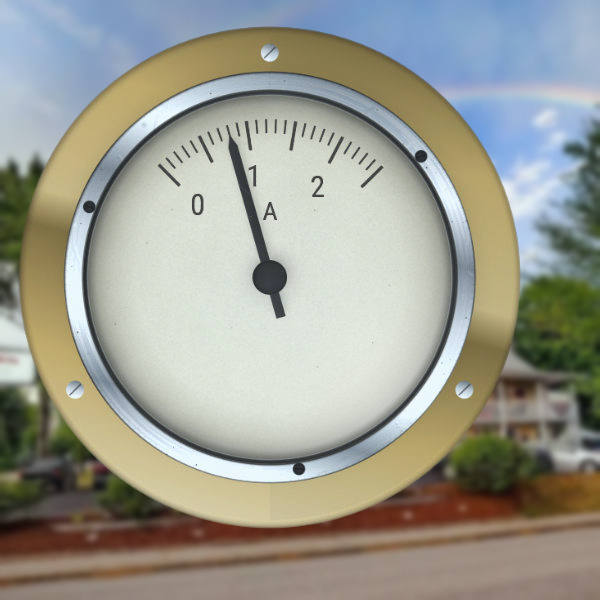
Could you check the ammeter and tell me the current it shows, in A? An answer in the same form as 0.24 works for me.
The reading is 0.8
